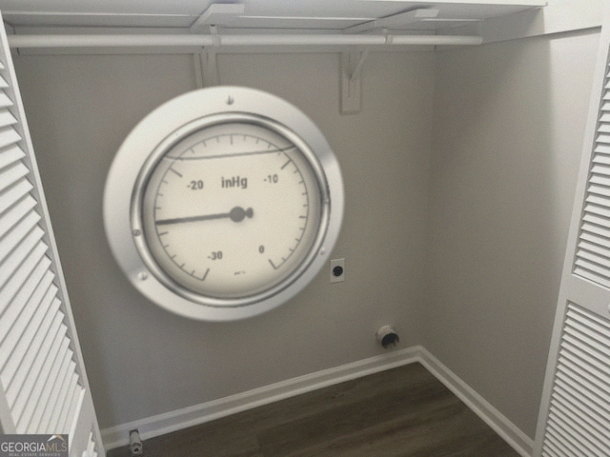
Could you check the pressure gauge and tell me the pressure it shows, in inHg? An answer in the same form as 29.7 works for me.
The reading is -24
